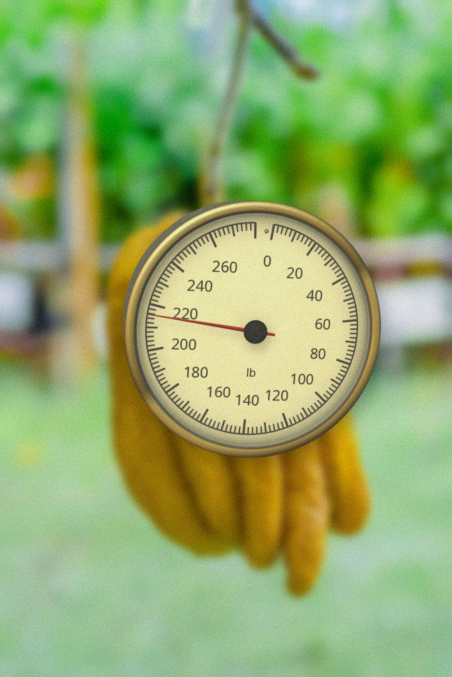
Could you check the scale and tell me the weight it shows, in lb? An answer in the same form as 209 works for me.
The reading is 216
